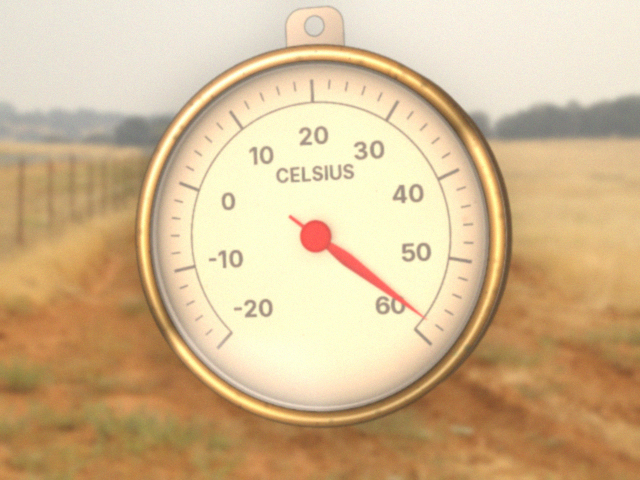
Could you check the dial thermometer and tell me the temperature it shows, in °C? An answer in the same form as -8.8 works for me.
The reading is 58
